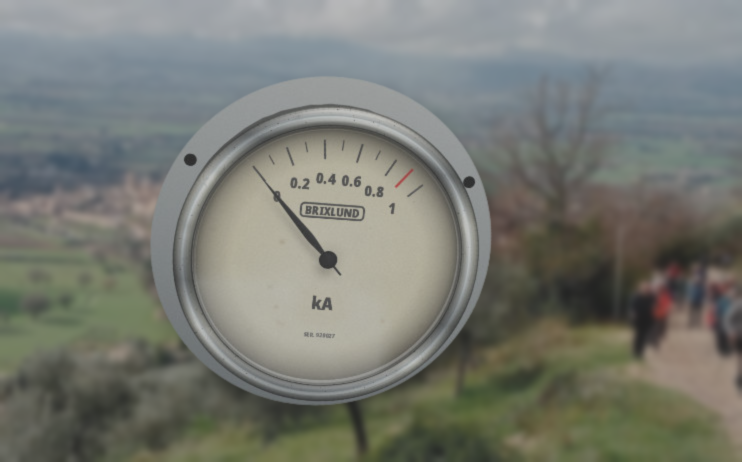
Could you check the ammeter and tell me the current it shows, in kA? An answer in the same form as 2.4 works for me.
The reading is 0
